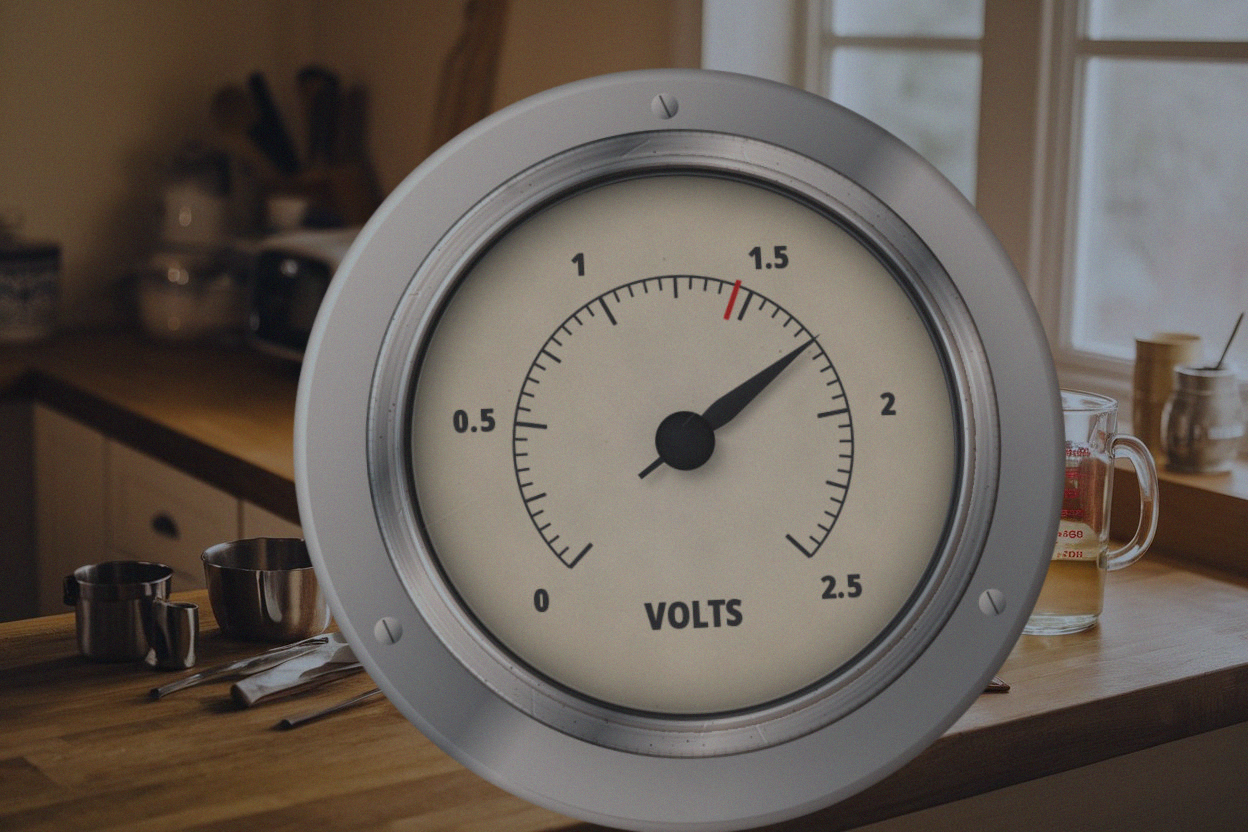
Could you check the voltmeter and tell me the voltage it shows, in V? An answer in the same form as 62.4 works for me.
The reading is 1.75
